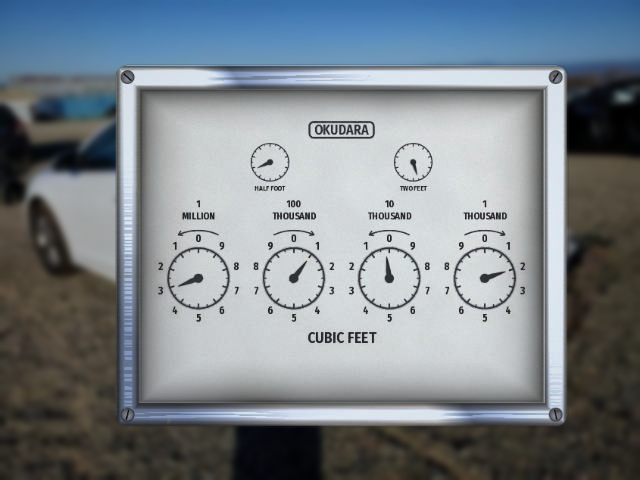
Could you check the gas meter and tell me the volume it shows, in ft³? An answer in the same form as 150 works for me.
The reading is 310200
